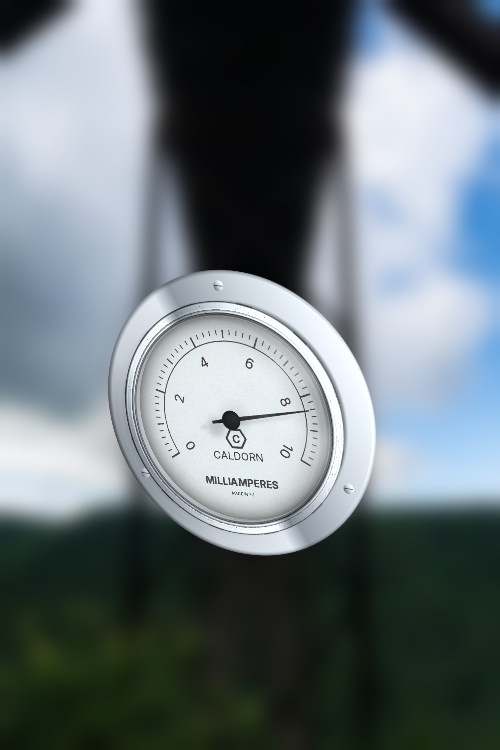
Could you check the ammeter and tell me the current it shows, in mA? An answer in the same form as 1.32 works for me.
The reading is 8.4
